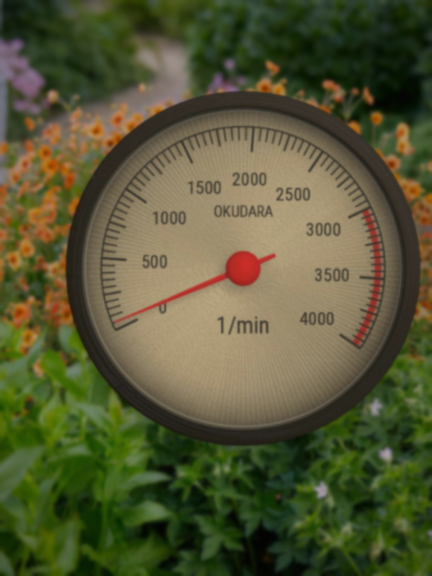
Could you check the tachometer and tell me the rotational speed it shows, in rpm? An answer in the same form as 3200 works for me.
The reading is 50
